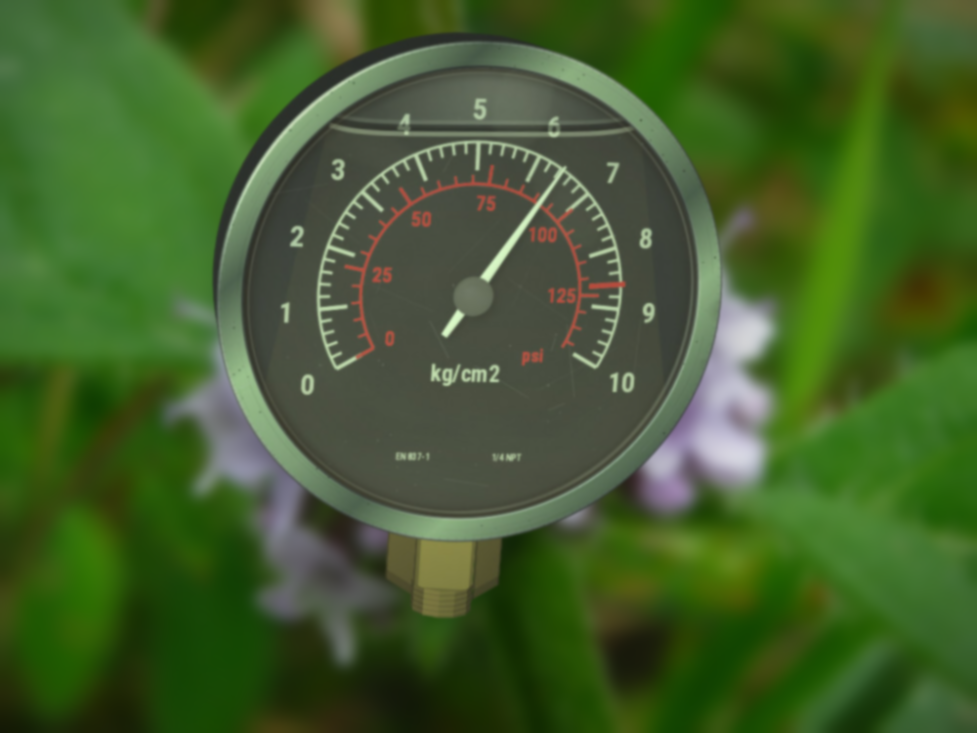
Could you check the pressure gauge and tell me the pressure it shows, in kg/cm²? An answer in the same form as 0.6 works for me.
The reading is 6.4
